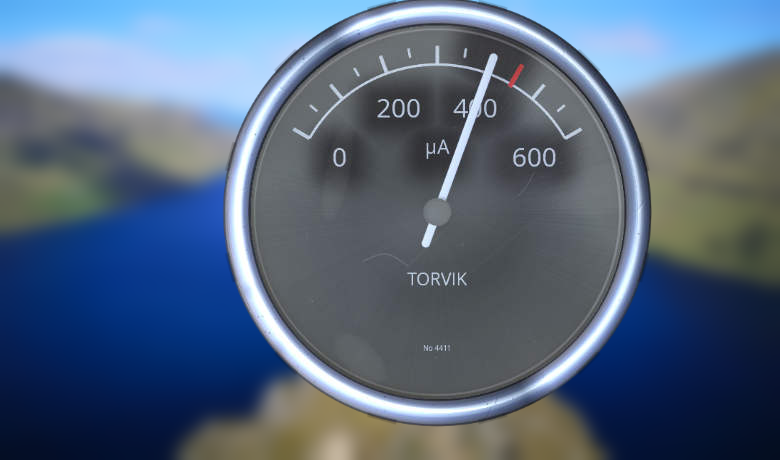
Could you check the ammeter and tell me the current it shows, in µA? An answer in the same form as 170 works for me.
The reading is 400
